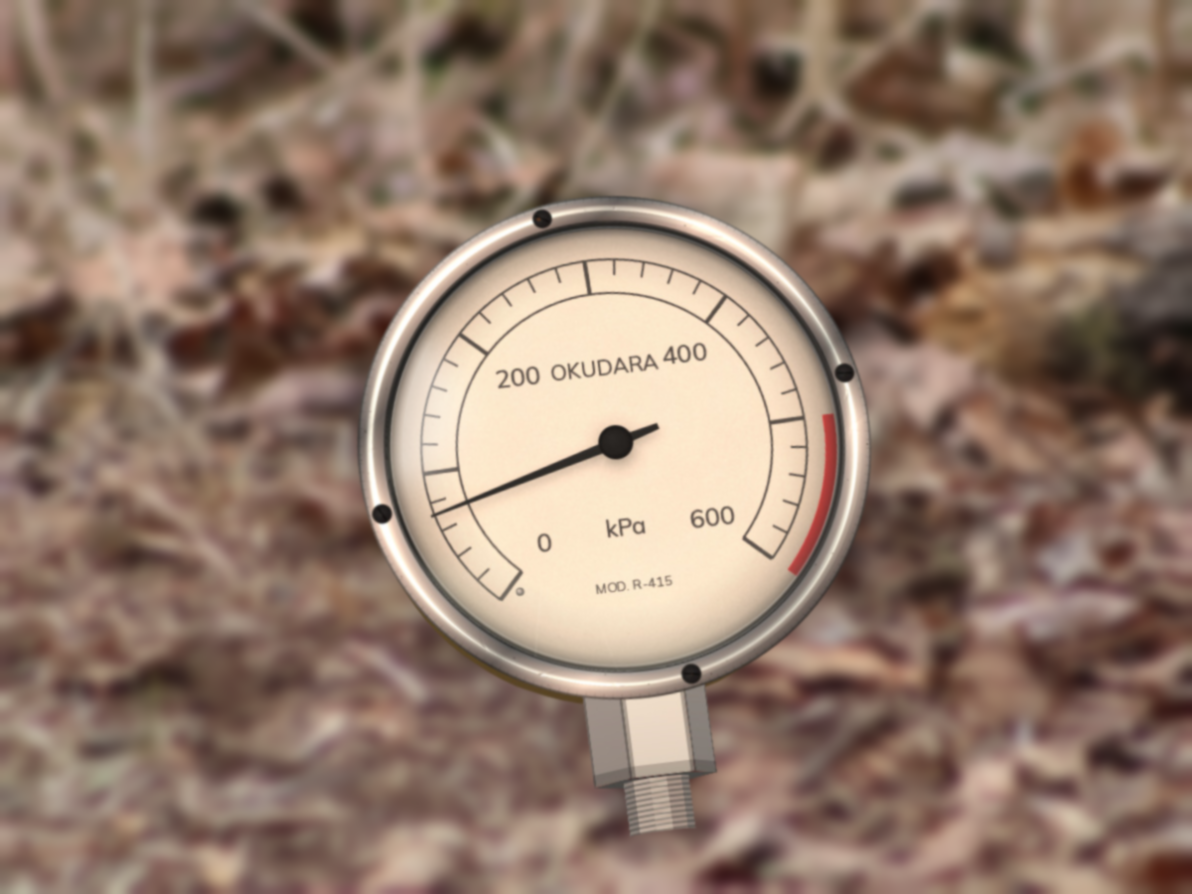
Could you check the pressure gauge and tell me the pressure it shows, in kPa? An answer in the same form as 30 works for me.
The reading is 70
